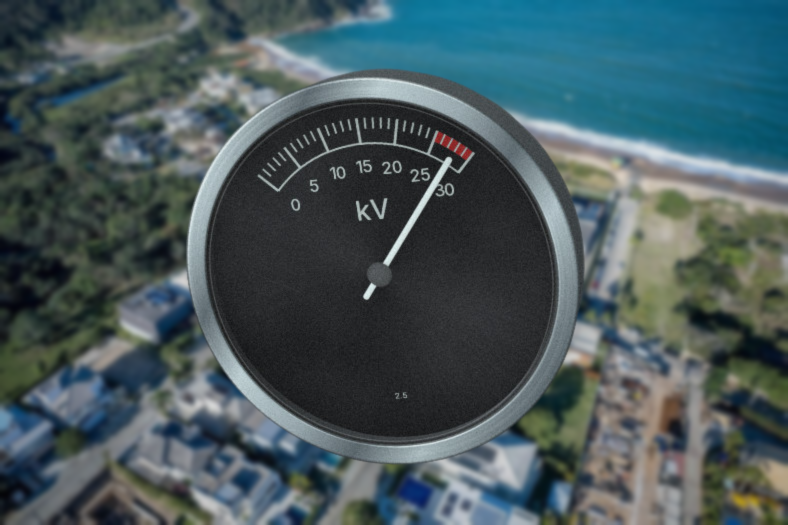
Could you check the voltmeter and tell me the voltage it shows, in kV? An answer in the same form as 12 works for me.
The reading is 28
